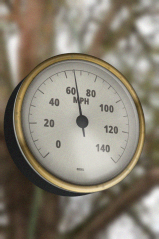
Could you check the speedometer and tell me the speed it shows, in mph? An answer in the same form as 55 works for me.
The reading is 65
